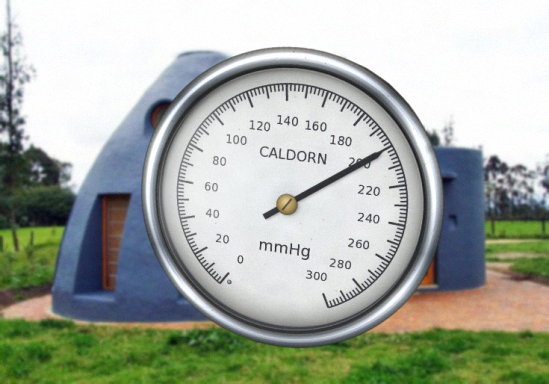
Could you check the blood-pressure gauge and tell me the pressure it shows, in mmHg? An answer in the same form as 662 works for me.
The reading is 200
